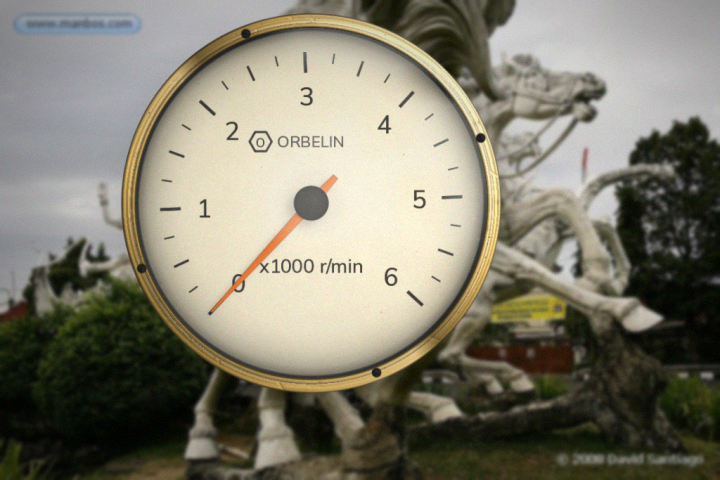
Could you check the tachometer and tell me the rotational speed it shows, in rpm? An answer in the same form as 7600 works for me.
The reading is 0
